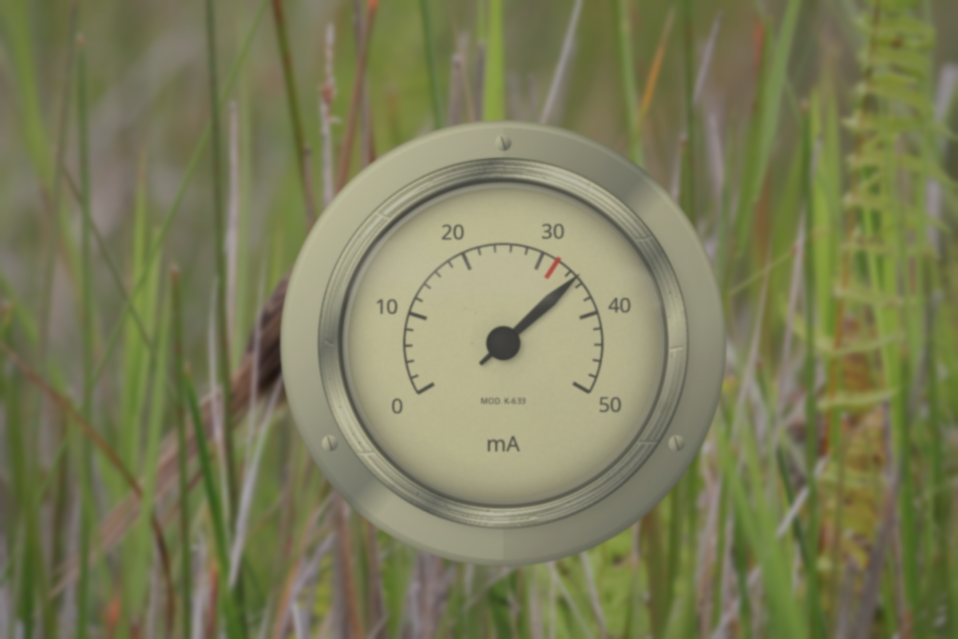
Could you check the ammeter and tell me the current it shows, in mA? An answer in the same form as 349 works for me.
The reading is 35
